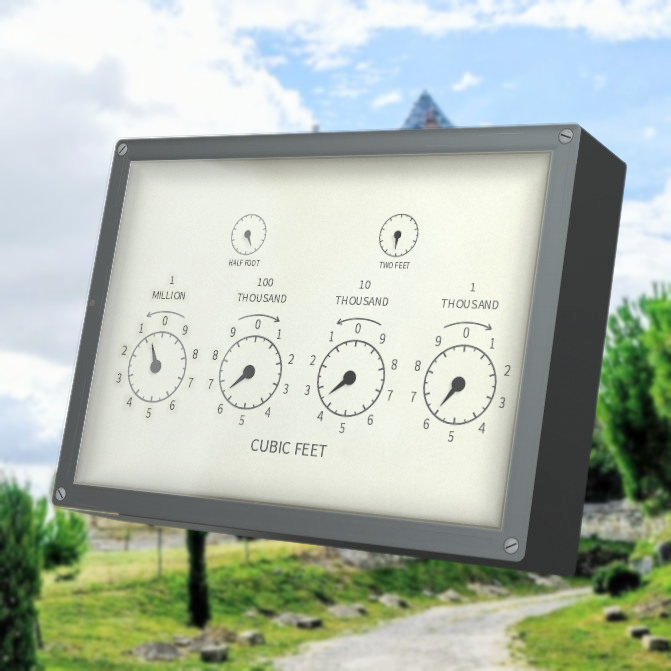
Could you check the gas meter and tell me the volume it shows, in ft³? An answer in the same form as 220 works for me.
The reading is 63600
